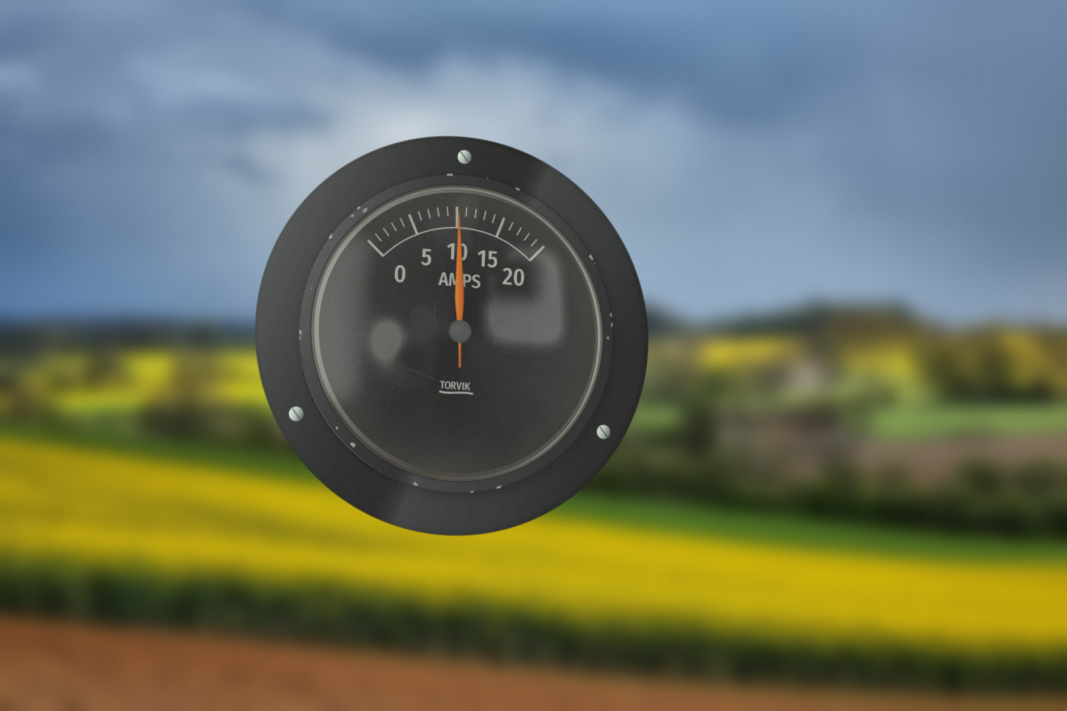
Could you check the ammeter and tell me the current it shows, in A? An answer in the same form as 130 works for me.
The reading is 10
